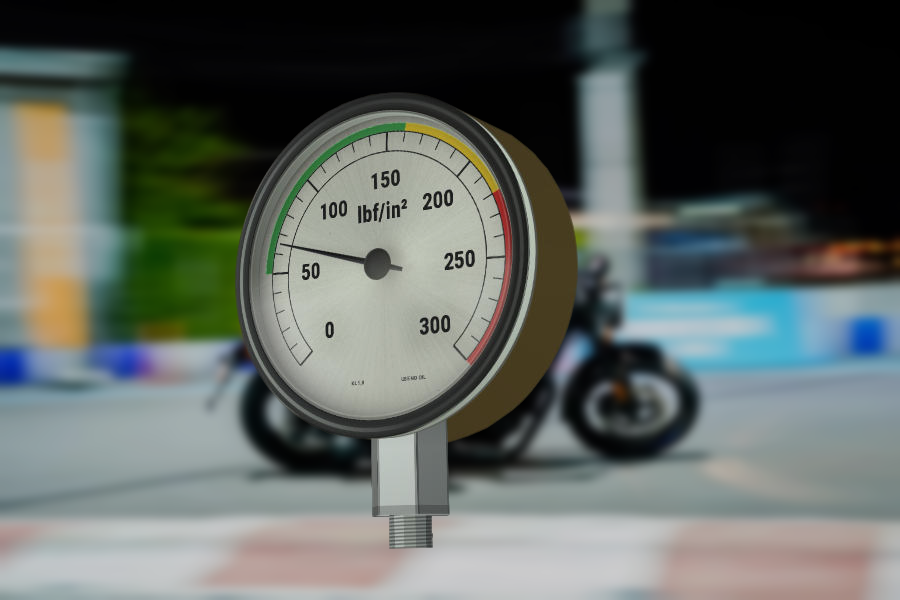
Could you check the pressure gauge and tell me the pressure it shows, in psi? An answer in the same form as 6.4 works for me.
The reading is 65
